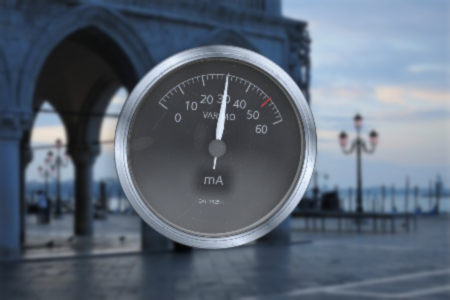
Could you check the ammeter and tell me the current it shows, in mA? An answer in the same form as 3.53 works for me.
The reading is 30
